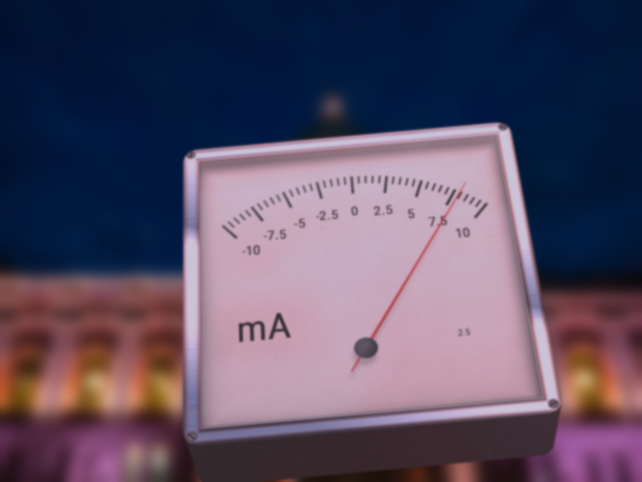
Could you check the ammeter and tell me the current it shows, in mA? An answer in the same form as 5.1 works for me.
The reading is 8
